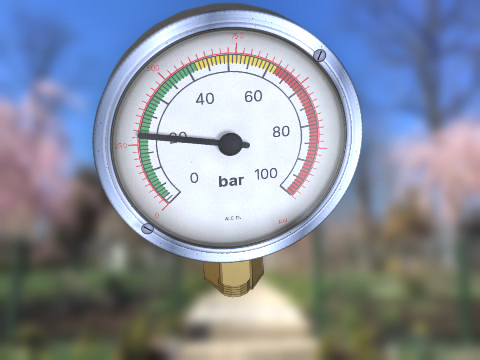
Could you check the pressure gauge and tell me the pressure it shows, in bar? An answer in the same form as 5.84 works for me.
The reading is 20
